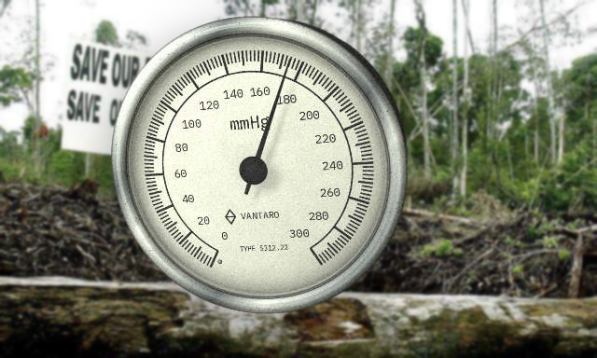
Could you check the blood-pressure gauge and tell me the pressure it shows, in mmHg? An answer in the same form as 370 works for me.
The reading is 174
